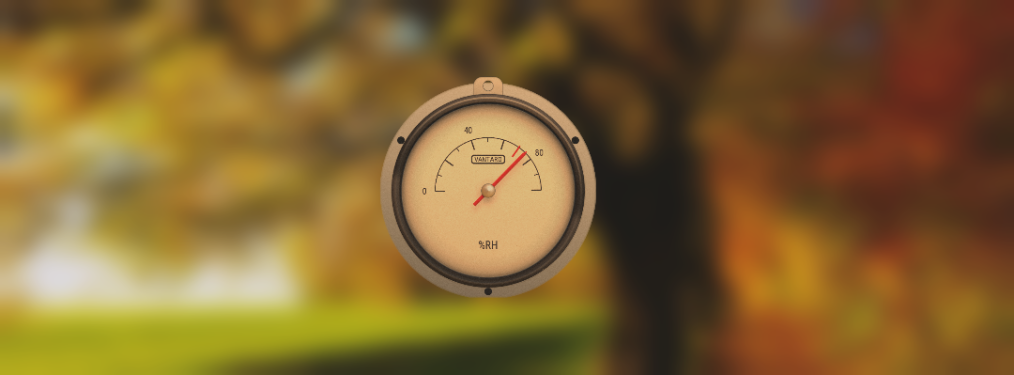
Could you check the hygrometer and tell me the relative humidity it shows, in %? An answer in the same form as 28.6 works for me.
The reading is 75
